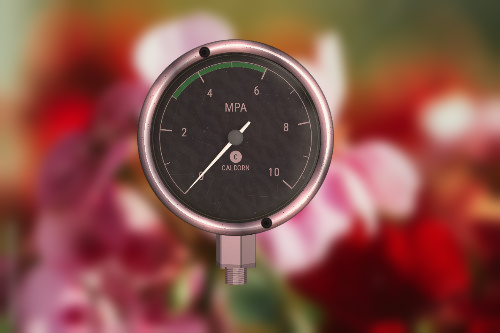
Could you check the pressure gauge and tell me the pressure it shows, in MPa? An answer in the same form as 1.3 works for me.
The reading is 0
